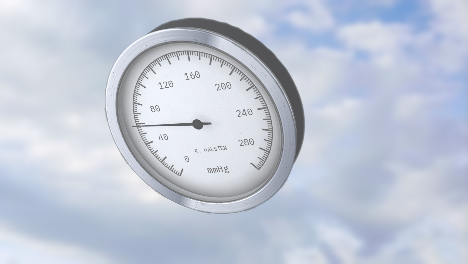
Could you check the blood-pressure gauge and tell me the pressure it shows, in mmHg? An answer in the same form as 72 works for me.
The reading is 60
